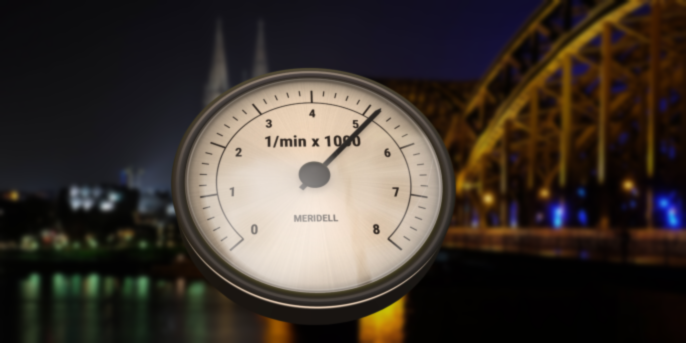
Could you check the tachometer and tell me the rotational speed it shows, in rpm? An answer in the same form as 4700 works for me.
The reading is 5200
